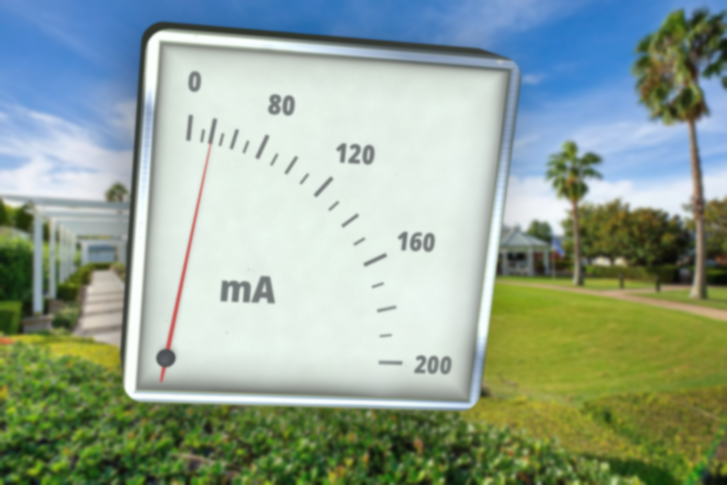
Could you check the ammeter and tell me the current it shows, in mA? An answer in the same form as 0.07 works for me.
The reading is 40
